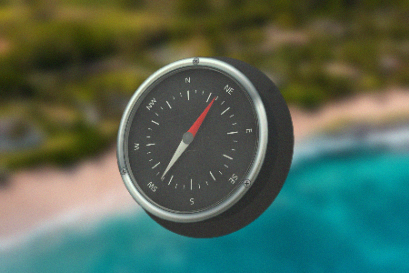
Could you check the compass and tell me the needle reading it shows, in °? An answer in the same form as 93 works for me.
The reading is 40
